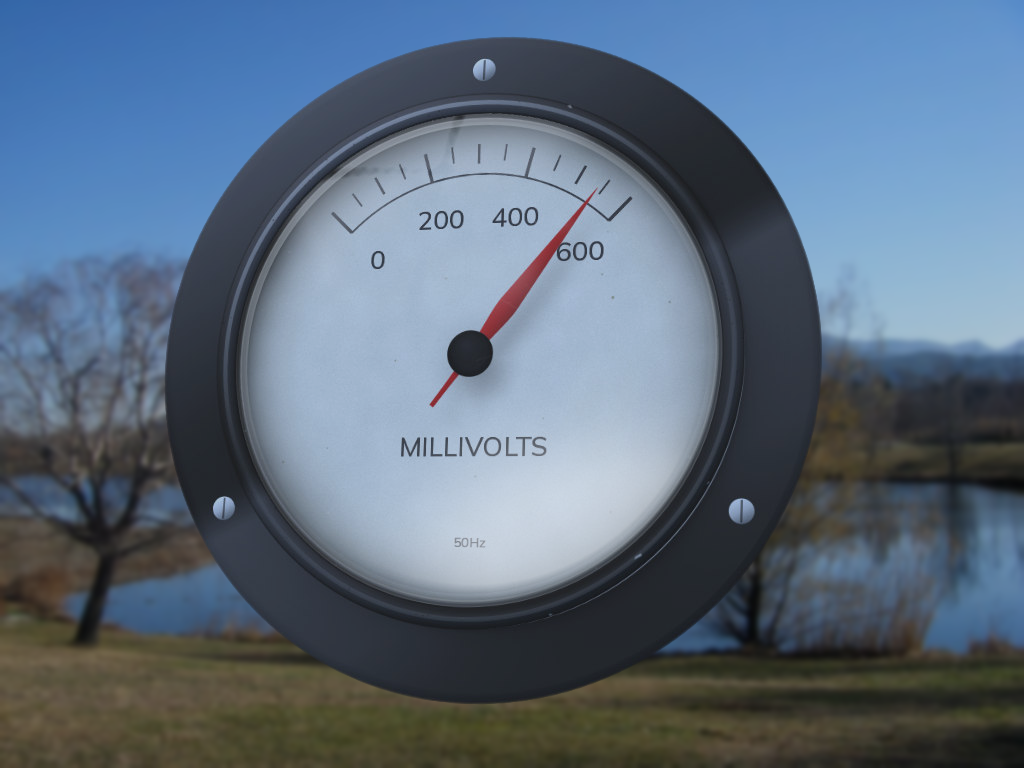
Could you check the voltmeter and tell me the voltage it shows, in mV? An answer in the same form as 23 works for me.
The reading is 550
